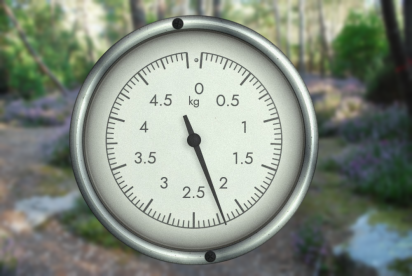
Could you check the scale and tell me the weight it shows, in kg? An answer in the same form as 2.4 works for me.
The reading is 2.2
